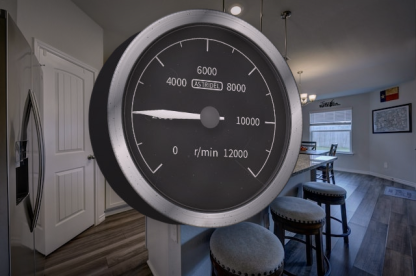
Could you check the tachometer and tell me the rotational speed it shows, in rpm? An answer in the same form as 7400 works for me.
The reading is 2000
